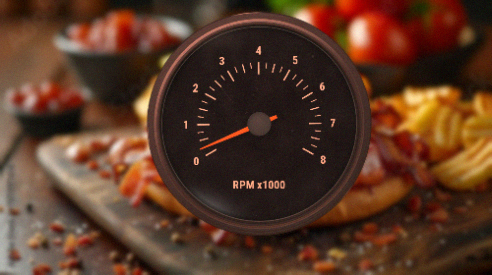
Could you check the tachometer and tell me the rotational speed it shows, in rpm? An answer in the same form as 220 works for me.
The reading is 250
